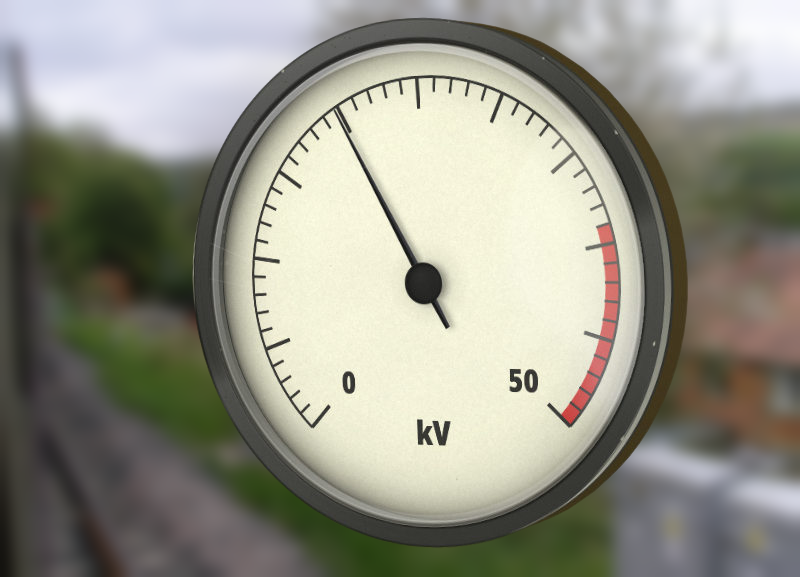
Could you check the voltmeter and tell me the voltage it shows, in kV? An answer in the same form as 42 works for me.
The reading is 20
